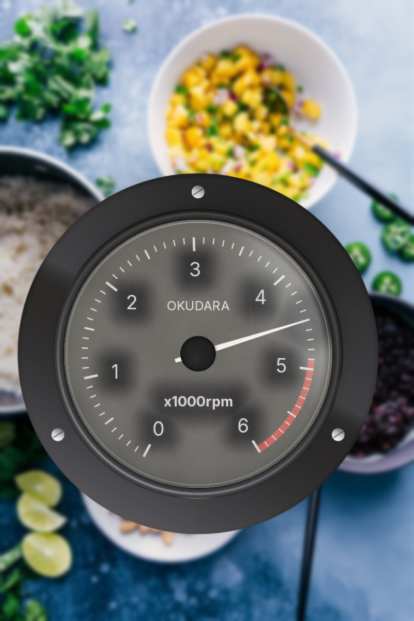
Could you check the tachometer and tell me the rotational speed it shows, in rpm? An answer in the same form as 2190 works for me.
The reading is 4500
